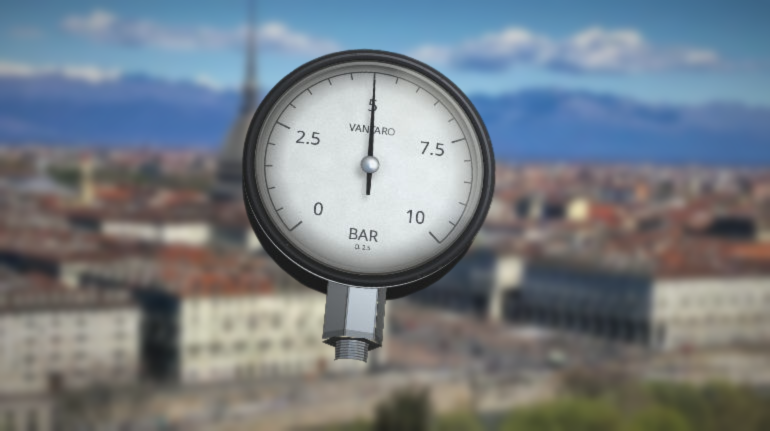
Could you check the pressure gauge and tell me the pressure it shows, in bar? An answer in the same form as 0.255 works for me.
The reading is 5
